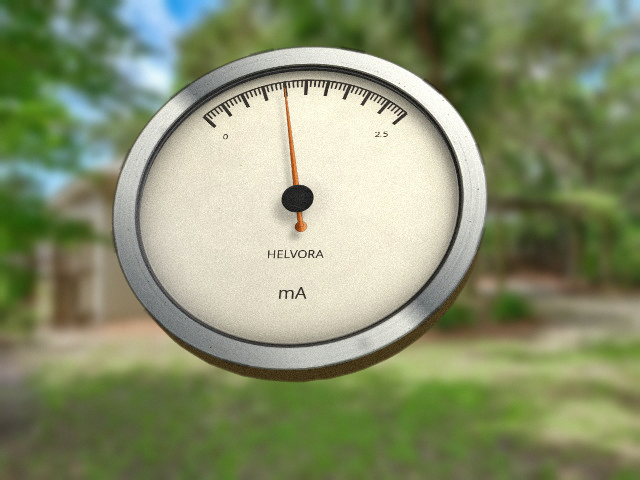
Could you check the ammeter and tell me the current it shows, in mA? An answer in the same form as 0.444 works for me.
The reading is 1
